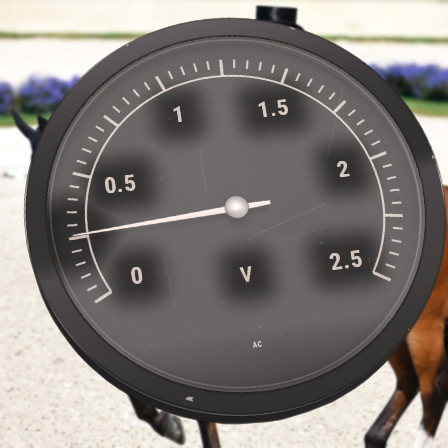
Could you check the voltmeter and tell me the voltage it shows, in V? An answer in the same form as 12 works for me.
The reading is 0.25
